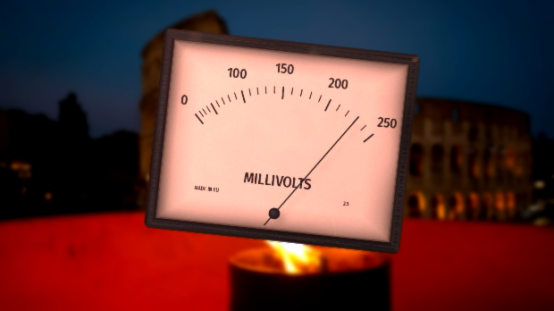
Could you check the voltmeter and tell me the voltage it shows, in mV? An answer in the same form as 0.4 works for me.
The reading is 230
